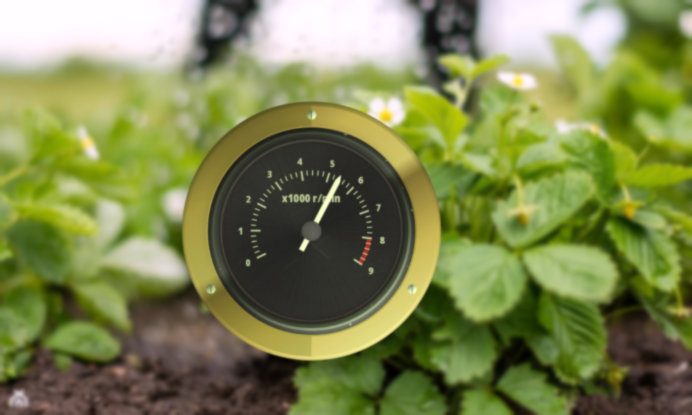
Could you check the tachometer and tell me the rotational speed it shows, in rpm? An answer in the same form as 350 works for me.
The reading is 5400
